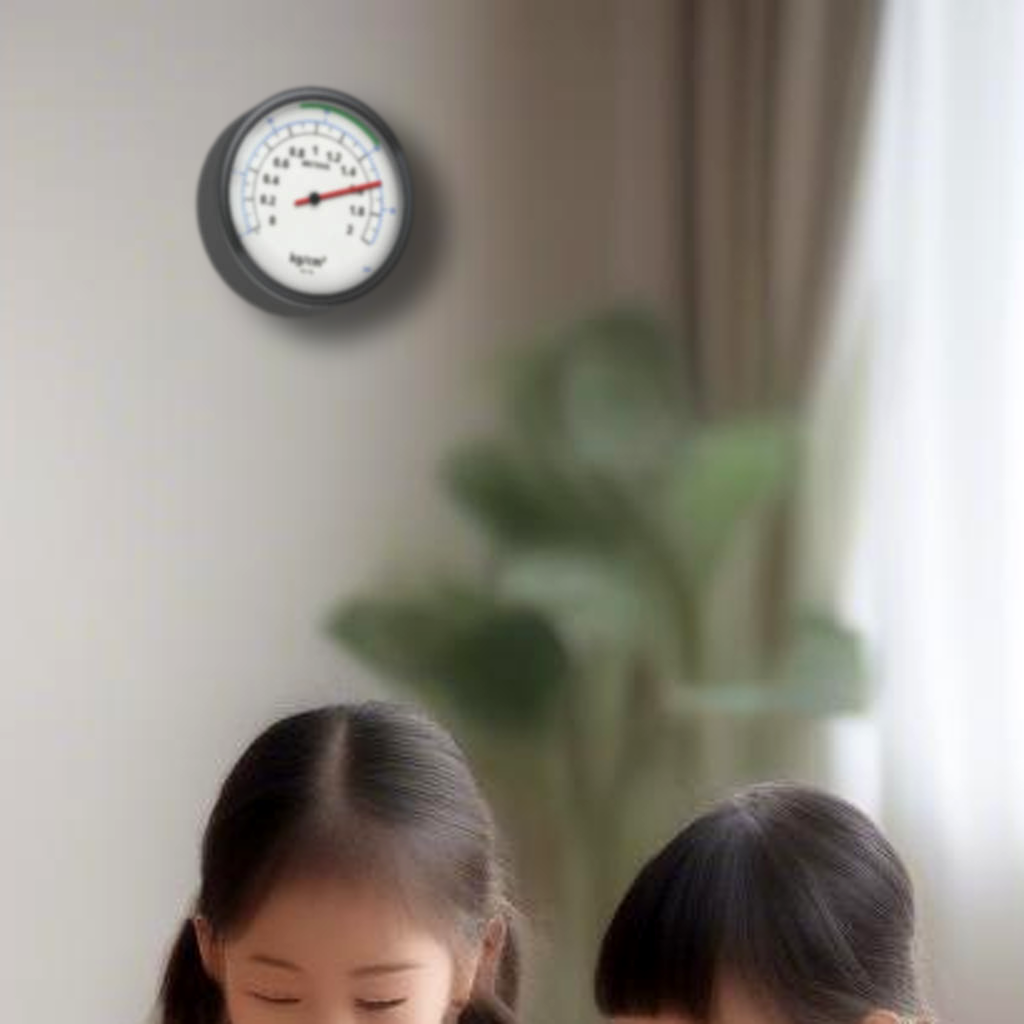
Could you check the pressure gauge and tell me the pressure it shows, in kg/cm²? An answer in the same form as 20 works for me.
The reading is 1.6
